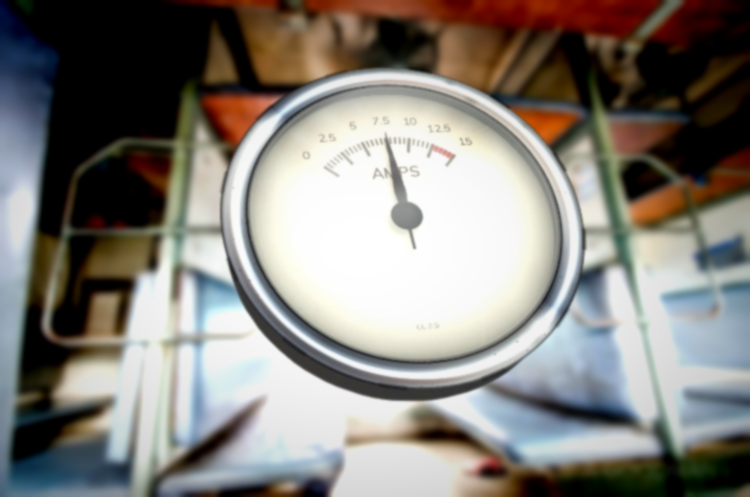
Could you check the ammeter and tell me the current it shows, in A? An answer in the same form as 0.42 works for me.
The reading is 7.5
